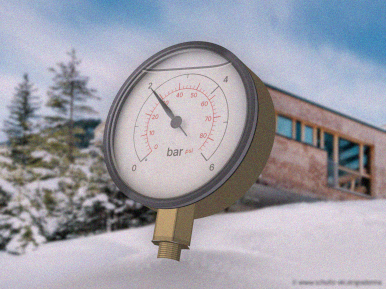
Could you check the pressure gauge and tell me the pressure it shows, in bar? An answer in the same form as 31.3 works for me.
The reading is 2
